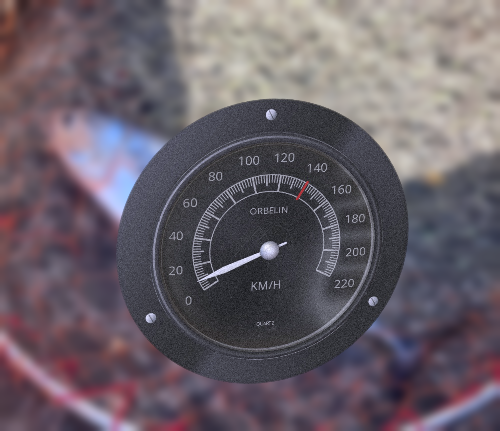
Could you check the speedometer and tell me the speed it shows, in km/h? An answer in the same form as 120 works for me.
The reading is 10
